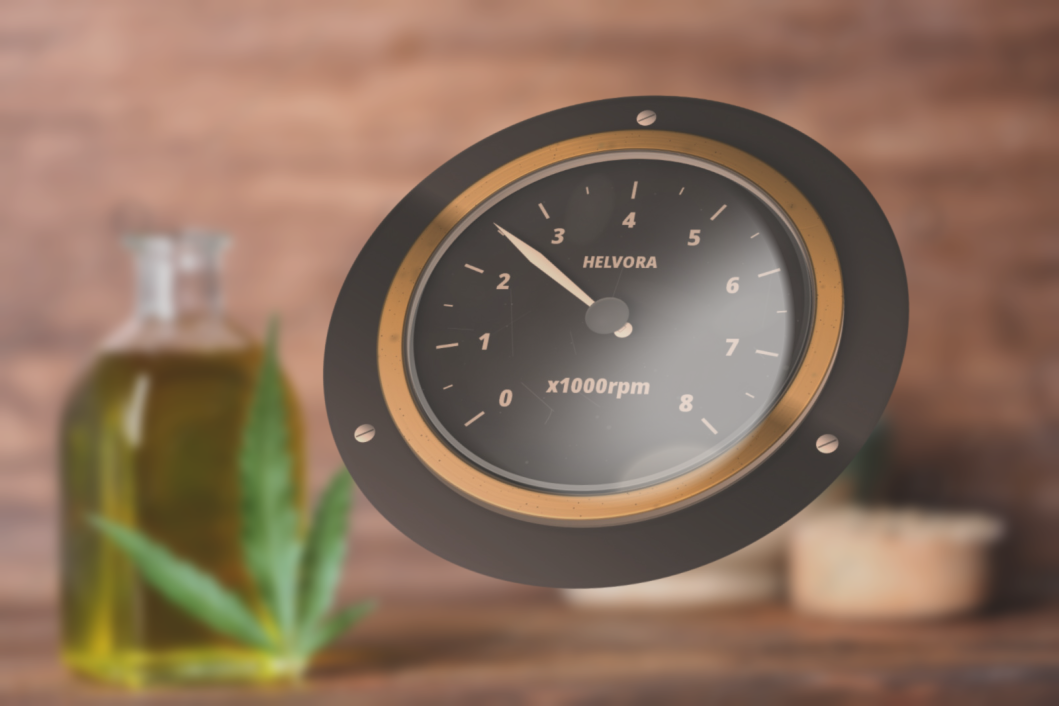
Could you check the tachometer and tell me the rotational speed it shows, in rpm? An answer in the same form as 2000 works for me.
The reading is 2500
